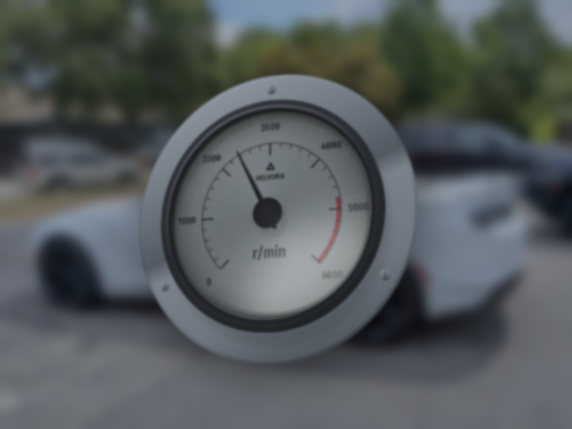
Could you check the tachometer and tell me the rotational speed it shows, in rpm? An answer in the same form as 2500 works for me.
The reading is 2400
